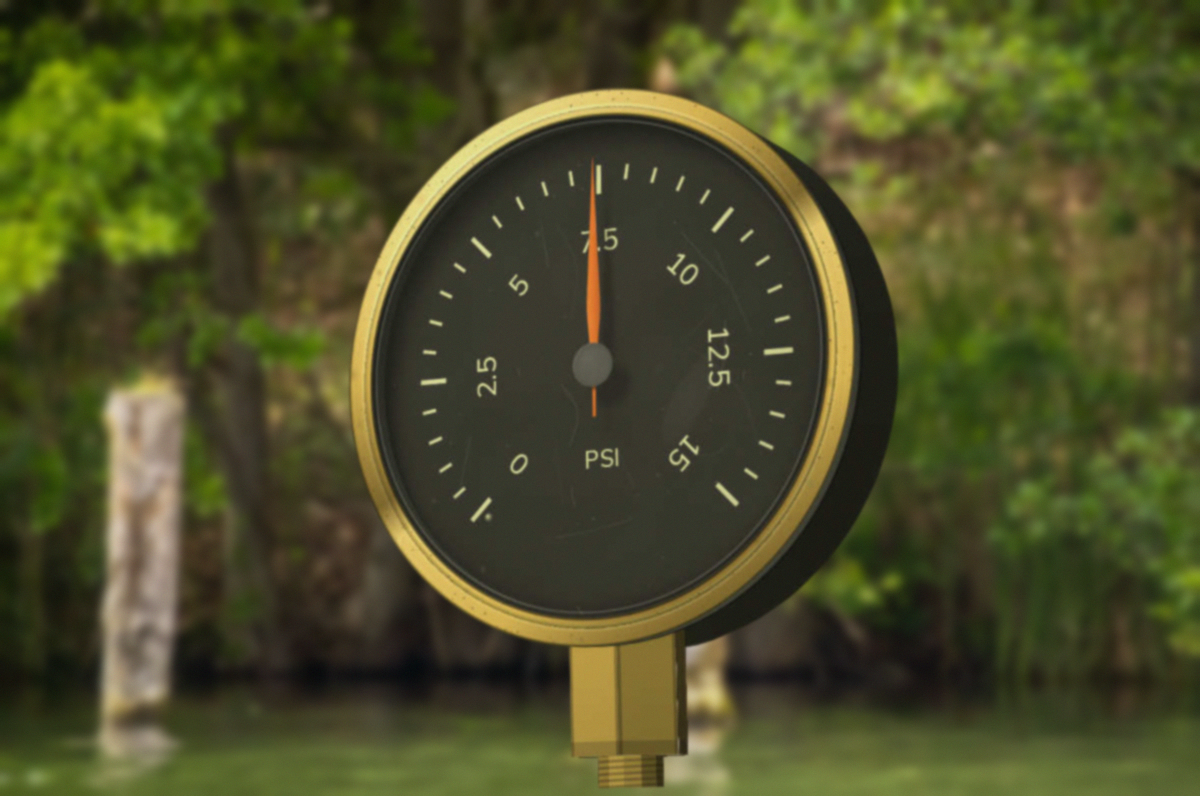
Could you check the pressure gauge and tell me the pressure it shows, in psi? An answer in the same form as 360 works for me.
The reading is 7.5
